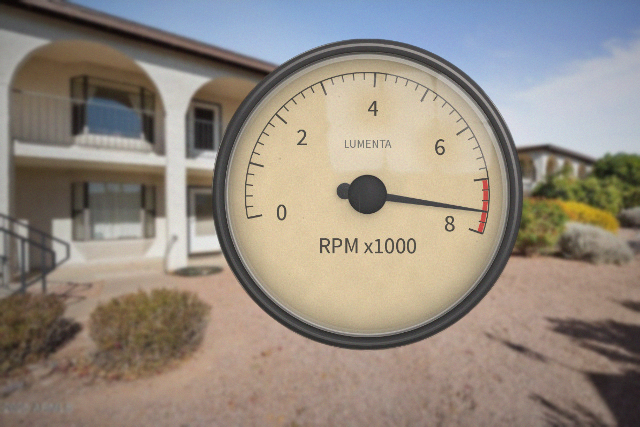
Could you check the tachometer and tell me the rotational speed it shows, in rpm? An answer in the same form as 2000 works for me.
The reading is 7600
